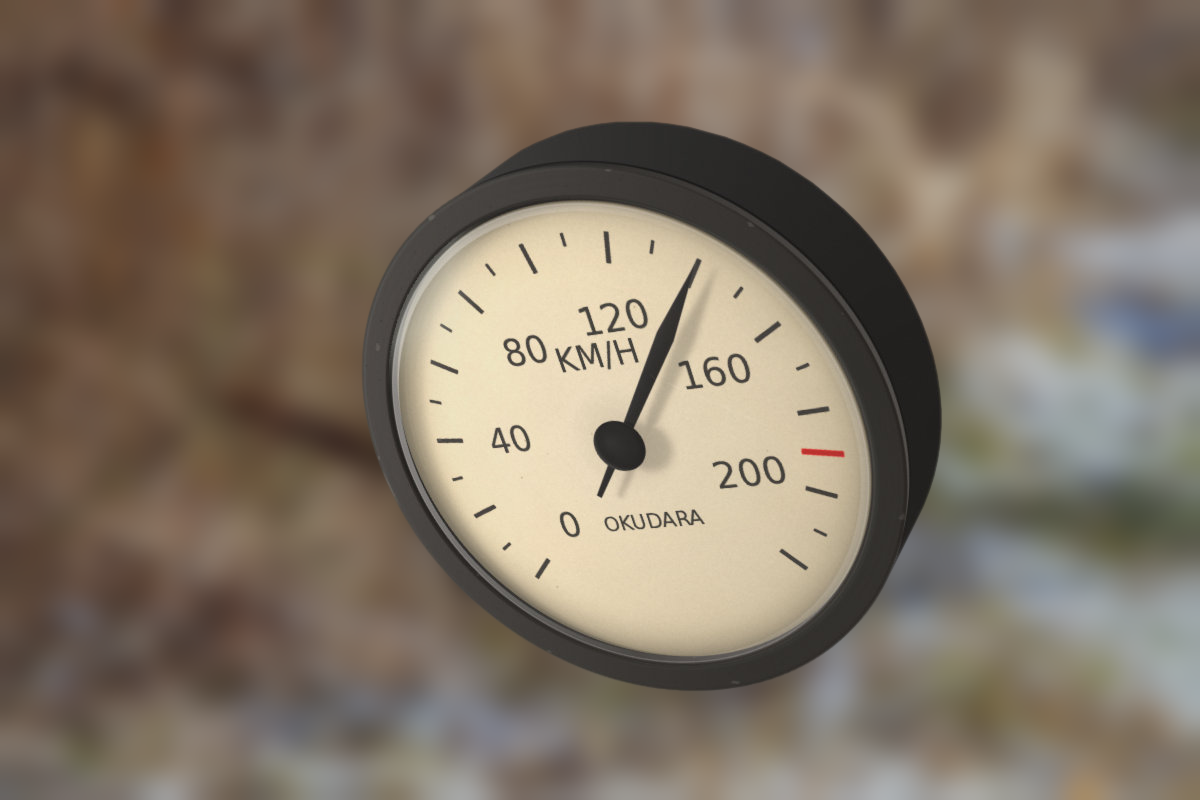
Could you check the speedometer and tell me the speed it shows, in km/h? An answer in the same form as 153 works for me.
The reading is 140
